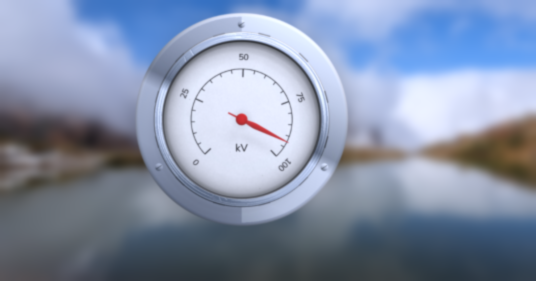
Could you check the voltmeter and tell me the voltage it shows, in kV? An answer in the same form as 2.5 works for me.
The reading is 92.5
